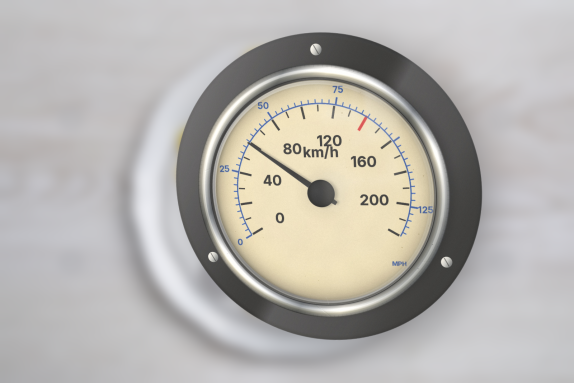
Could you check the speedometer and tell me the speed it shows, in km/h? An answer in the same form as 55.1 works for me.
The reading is 60
